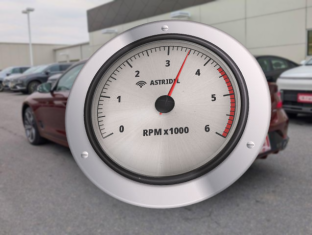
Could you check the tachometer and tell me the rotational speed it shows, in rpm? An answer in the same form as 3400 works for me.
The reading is 3500
